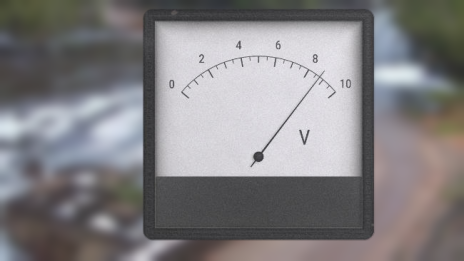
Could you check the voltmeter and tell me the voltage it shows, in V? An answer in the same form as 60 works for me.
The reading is 8.75
